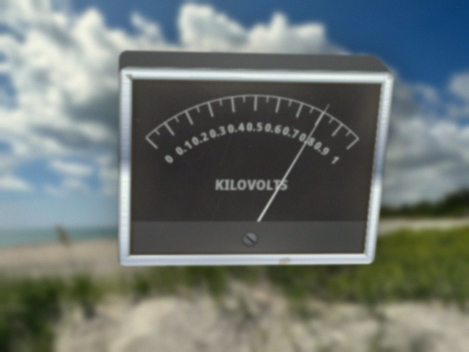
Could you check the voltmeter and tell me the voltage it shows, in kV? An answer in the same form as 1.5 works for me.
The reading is 0.8
